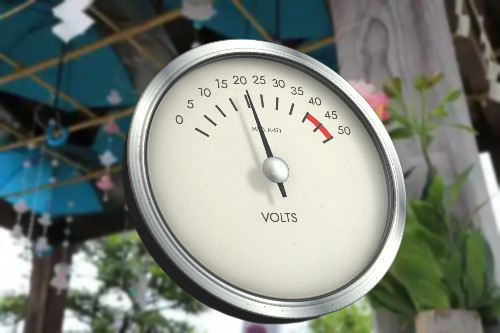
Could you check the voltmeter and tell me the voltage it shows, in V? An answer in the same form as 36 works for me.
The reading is 20
